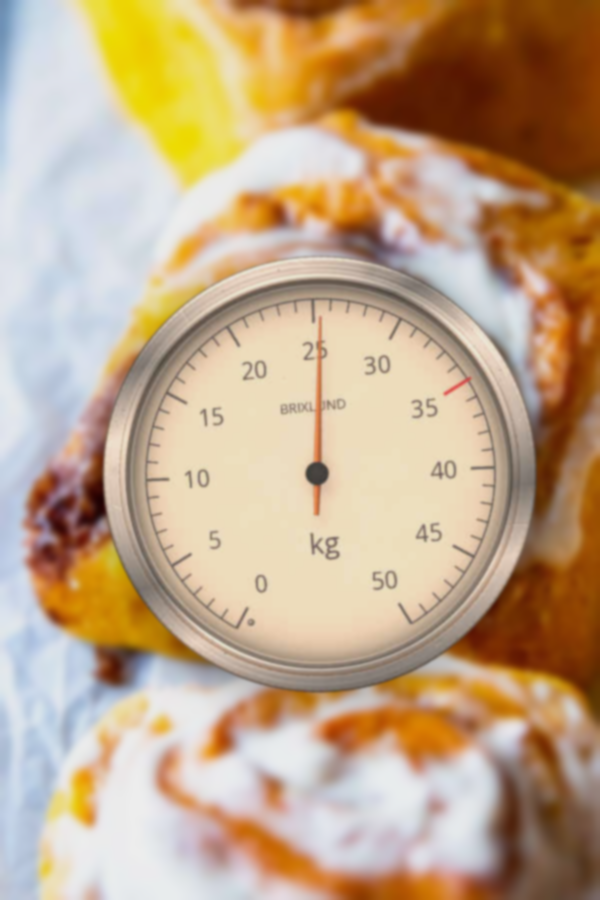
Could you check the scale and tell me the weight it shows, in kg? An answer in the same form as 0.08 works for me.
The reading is 25.5
